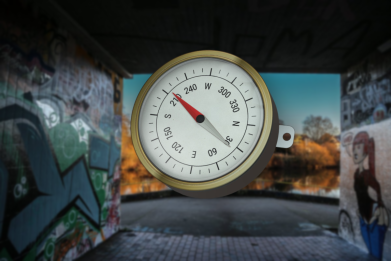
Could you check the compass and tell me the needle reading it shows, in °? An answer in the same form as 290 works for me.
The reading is 215
